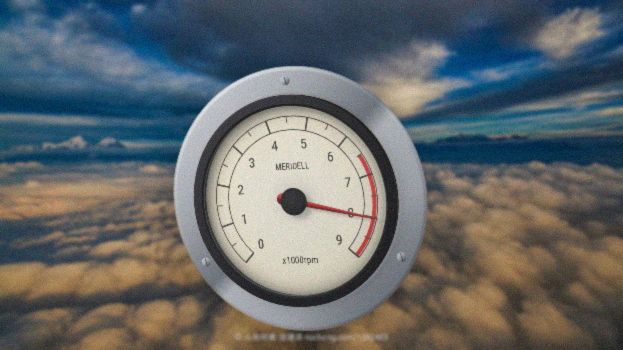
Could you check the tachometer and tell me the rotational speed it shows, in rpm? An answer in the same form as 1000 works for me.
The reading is 8000
